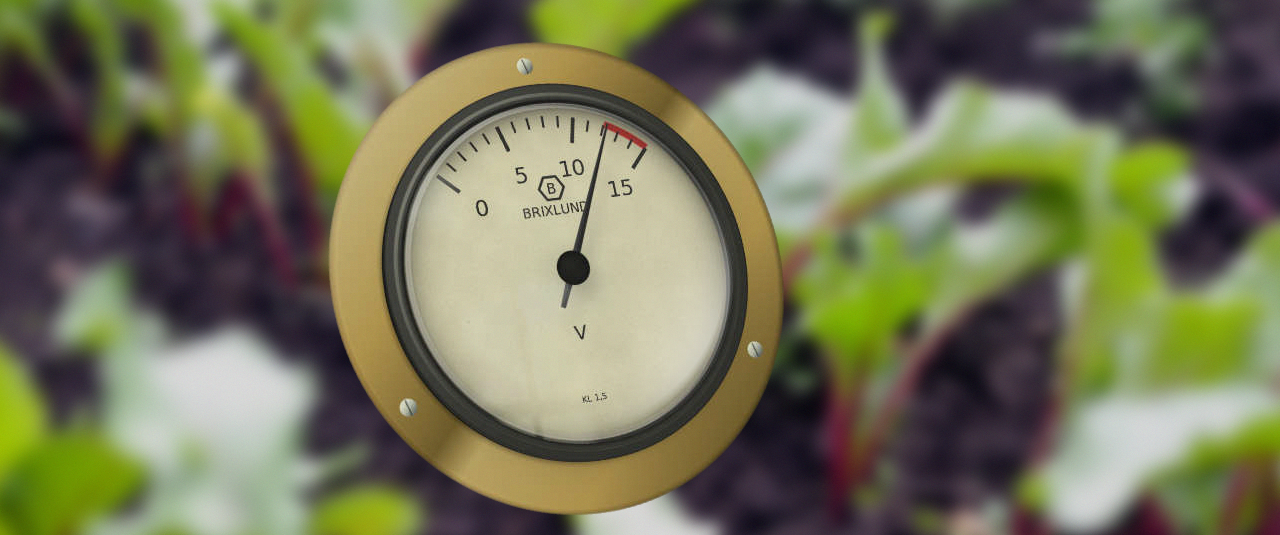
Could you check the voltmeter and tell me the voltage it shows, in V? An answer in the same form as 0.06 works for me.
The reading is 12
